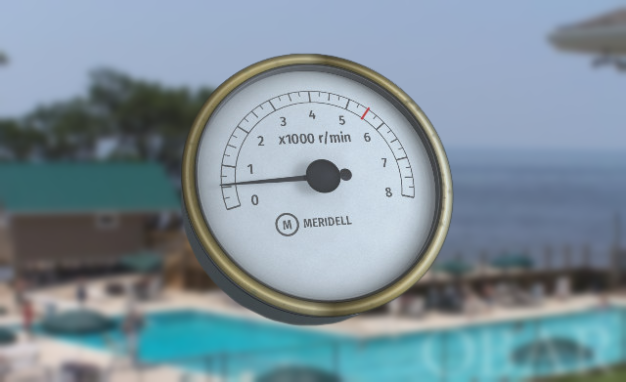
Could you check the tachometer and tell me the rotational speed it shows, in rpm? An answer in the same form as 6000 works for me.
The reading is 500
